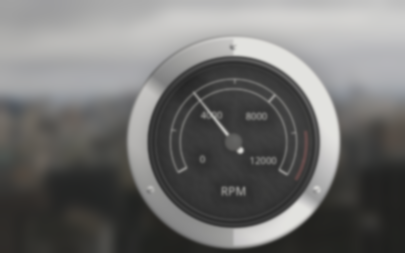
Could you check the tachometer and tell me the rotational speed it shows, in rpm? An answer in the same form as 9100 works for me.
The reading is 4000
